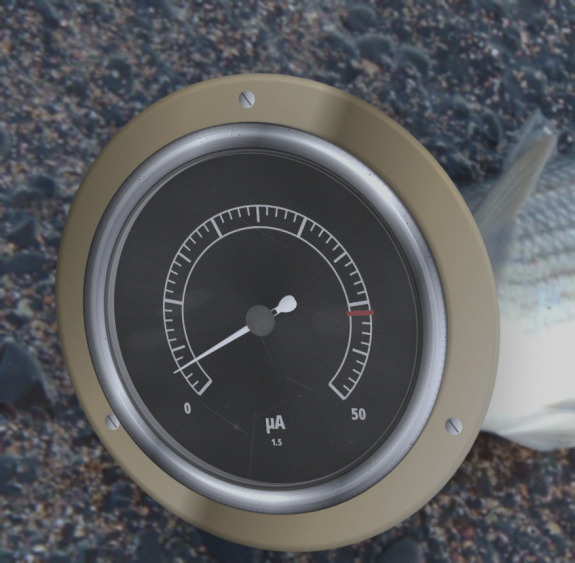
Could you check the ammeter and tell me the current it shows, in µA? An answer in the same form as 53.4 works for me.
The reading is 3
